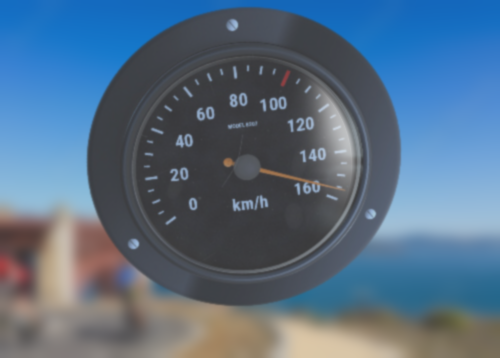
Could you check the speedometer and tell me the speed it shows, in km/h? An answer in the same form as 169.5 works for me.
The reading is 155
